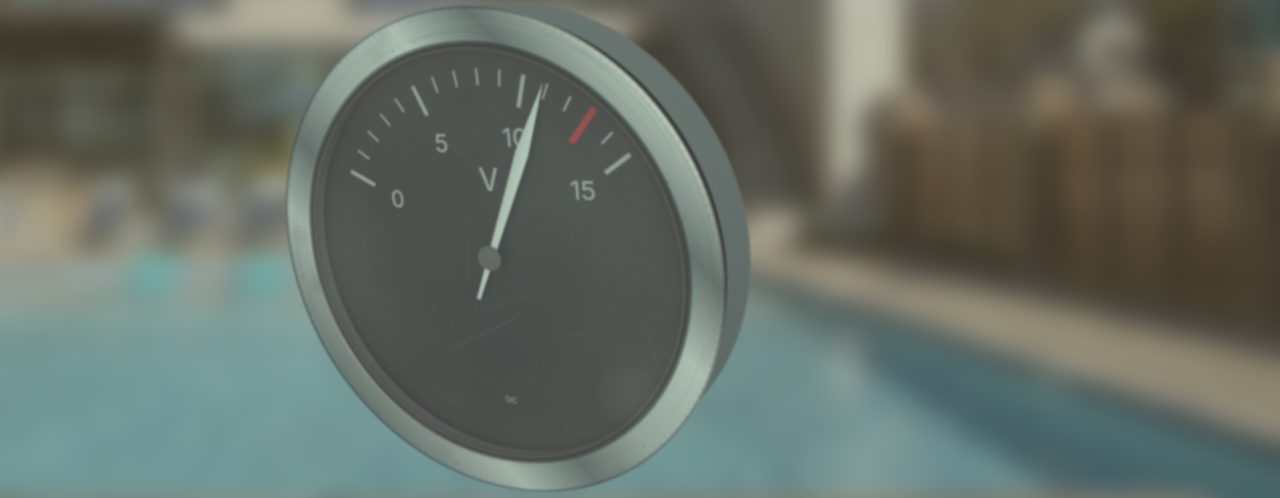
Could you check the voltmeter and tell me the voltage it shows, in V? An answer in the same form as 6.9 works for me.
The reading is 11
